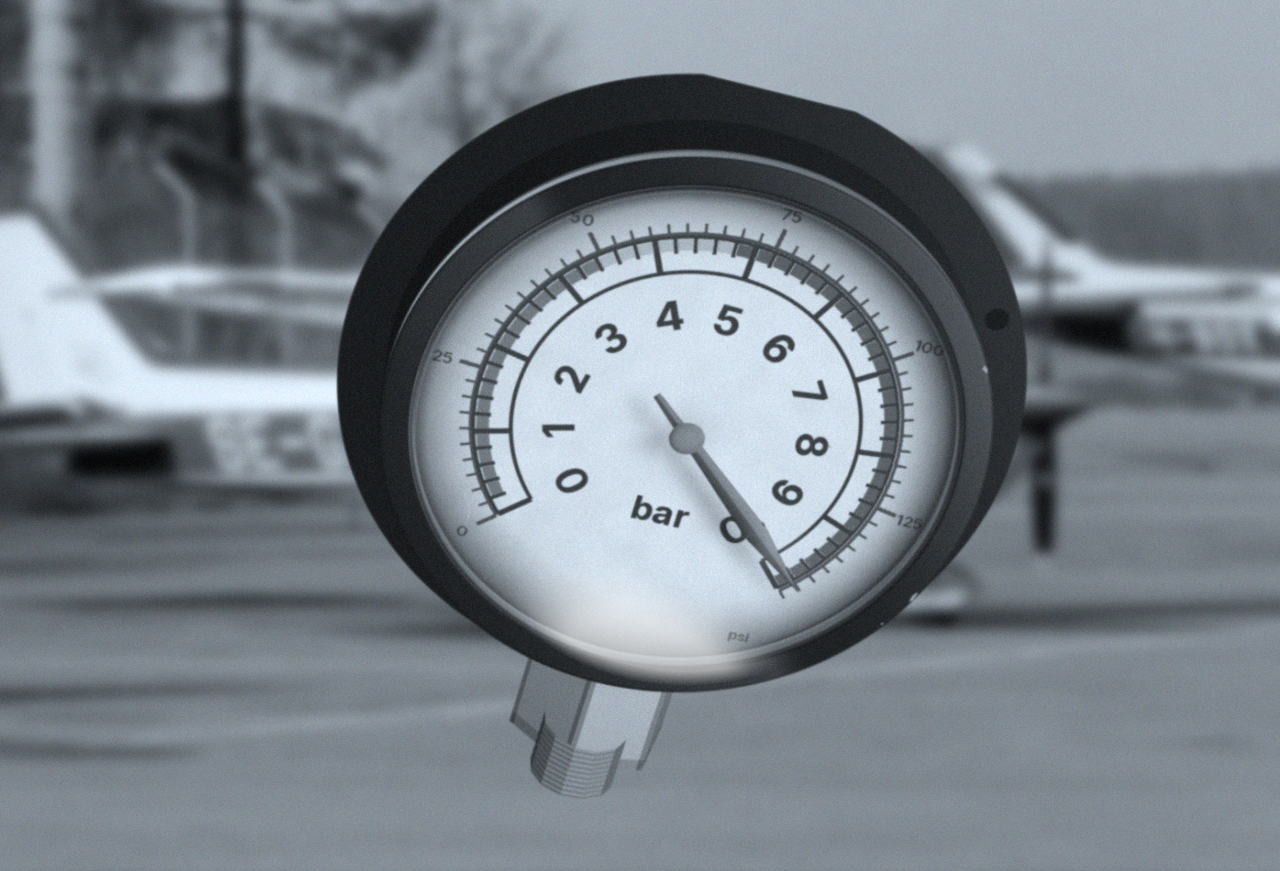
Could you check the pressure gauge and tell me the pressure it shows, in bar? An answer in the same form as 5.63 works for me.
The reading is 9.8
